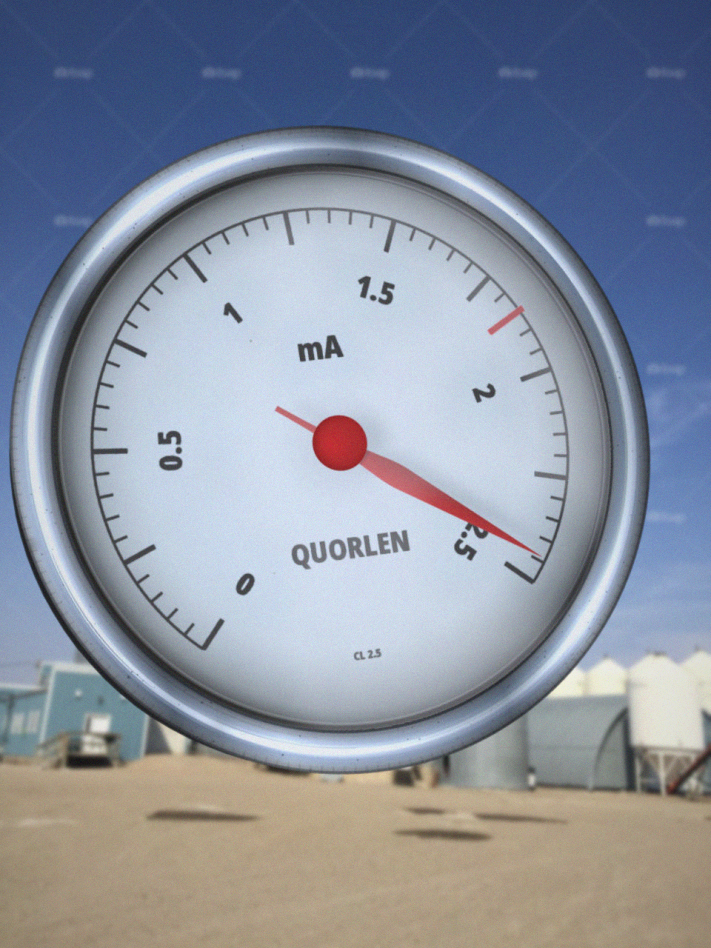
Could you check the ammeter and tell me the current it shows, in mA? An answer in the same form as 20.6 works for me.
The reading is 2.45
